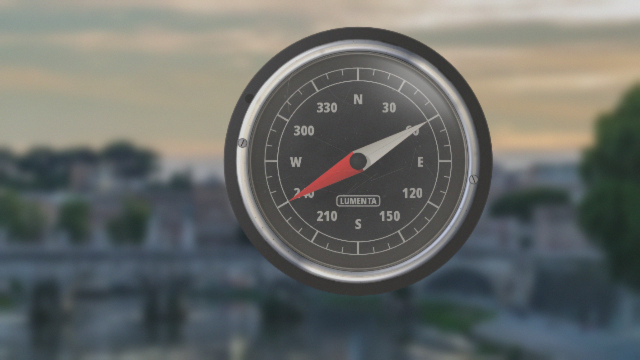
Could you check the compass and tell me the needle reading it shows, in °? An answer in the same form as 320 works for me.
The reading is 240
